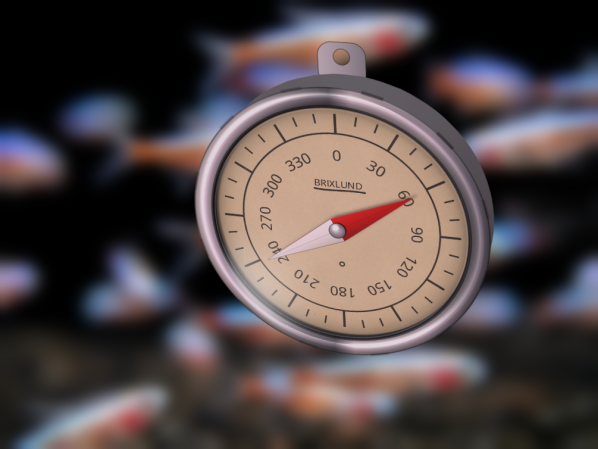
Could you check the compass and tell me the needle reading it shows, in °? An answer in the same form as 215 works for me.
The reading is 60
